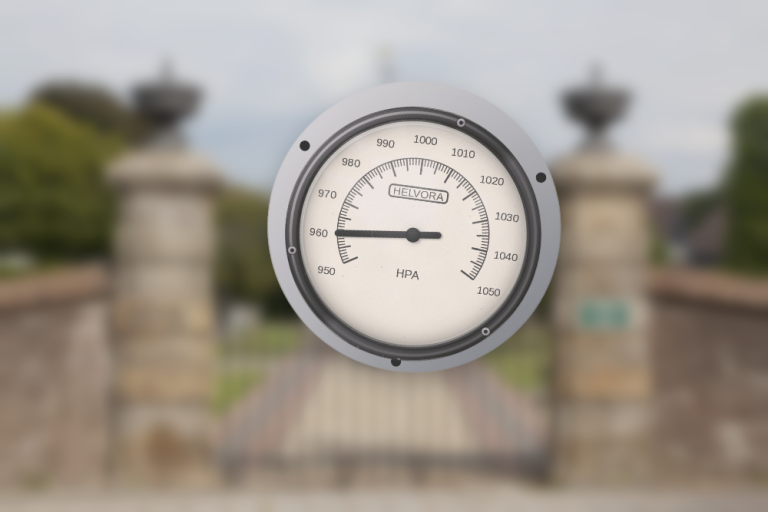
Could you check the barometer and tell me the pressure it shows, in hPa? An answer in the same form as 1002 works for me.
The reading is 960
